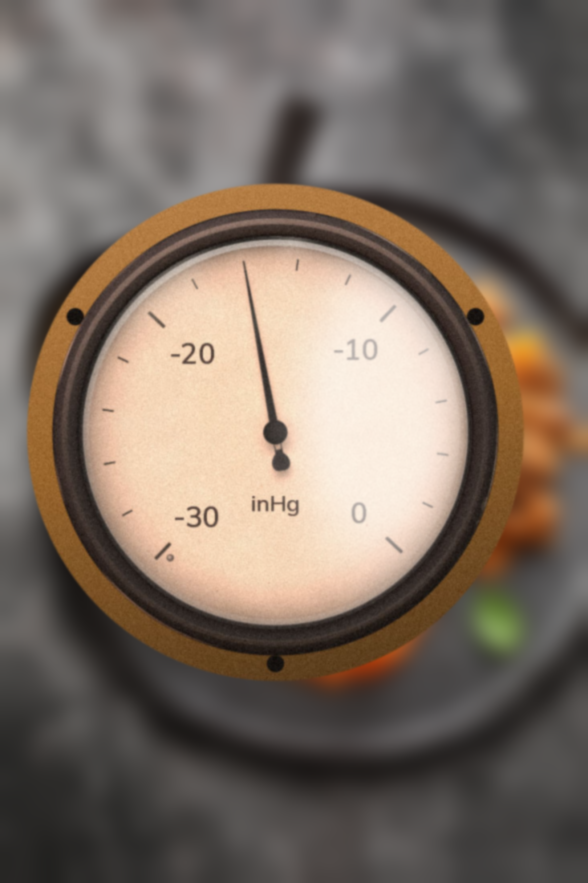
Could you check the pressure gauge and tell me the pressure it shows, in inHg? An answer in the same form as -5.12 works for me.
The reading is -16
